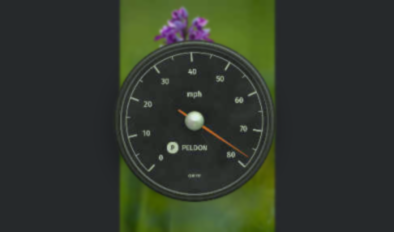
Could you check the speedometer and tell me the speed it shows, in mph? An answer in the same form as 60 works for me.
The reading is 77.5
